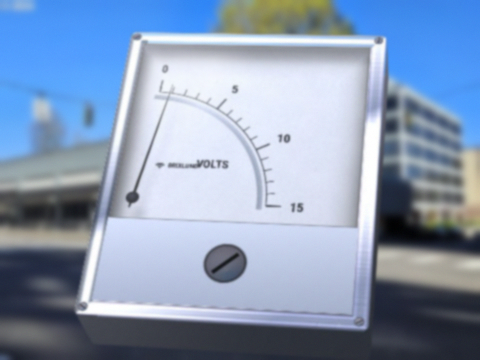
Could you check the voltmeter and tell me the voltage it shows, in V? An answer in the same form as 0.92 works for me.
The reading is 1
